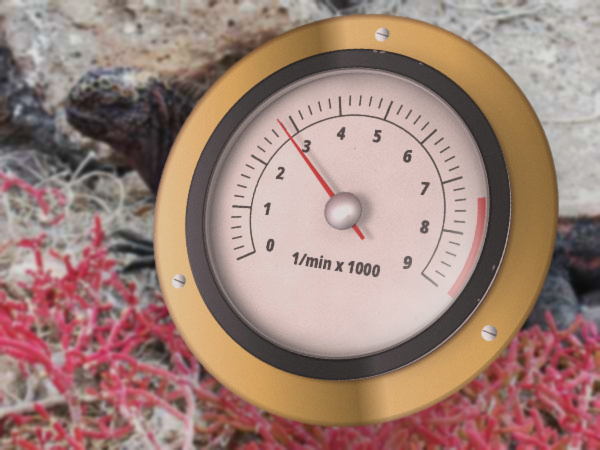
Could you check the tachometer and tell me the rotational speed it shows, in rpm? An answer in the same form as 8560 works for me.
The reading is 2800
